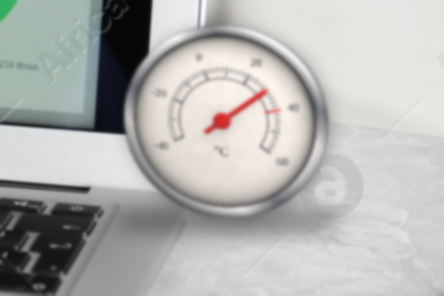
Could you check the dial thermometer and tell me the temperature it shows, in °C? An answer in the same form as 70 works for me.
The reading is 30
